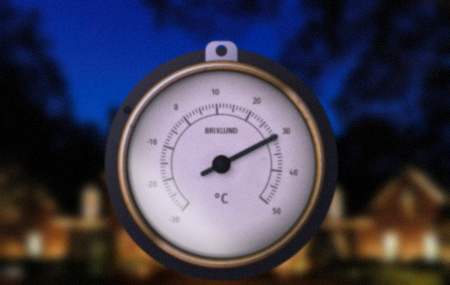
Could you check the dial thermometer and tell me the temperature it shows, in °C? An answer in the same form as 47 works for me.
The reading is 30
